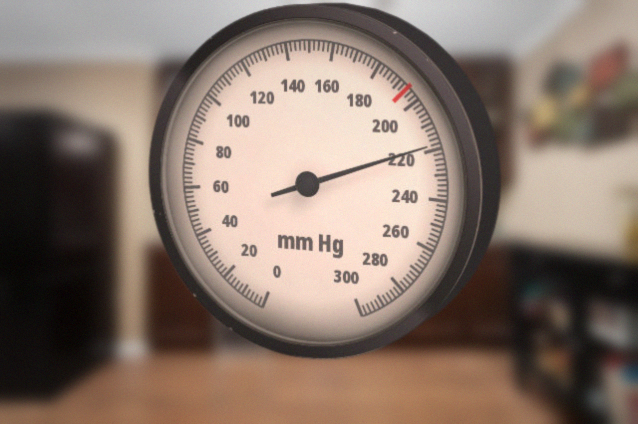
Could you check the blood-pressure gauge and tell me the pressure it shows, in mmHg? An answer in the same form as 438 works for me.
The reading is 218
